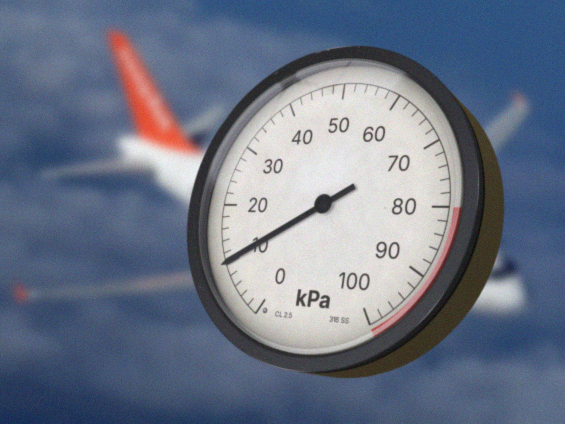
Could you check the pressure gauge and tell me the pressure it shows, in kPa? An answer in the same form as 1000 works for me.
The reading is 10
